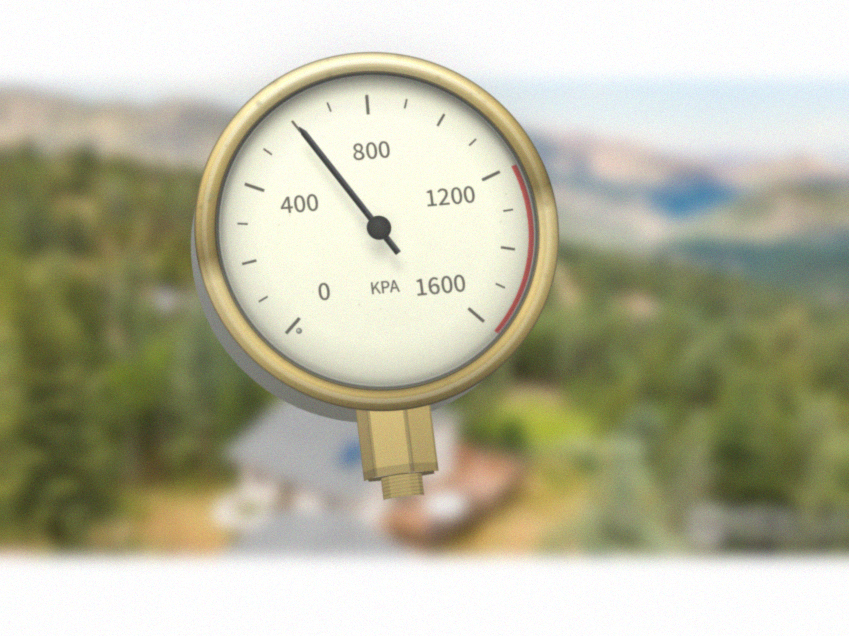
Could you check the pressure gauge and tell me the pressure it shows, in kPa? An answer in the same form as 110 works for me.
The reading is 600
